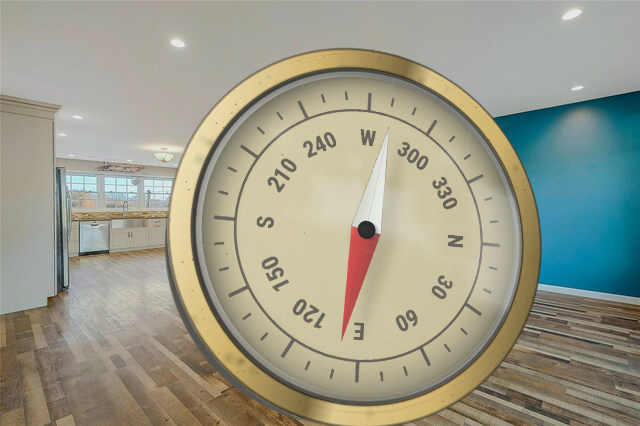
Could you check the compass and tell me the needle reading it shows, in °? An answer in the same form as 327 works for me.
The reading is 100
